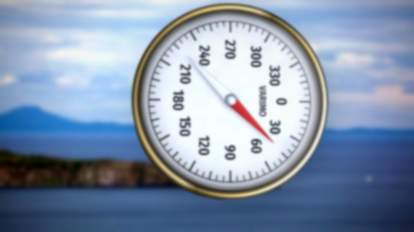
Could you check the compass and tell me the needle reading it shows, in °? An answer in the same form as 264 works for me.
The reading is 45
